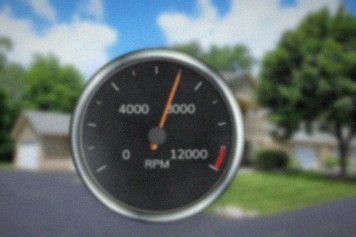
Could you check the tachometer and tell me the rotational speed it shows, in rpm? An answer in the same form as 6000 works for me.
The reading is 7000
